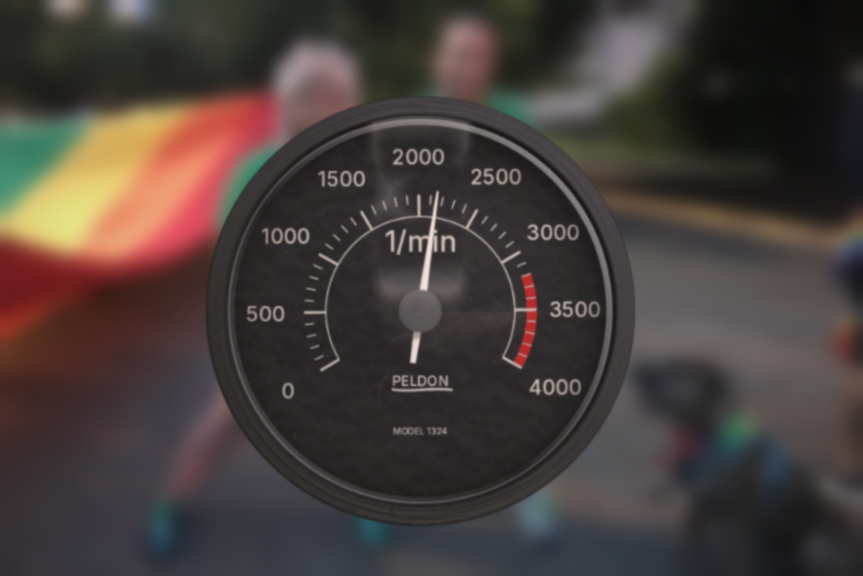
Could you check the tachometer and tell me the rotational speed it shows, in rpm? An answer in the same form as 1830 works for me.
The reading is 2150
